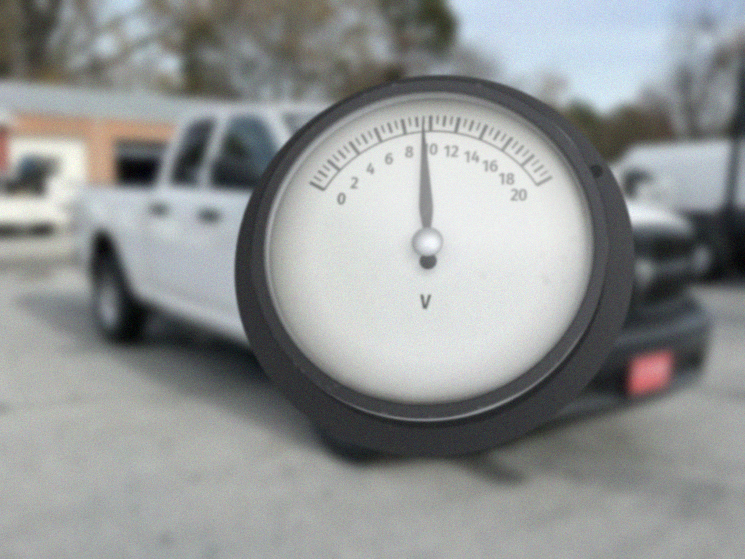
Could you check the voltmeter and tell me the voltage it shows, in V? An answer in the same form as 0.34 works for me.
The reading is 9.5
